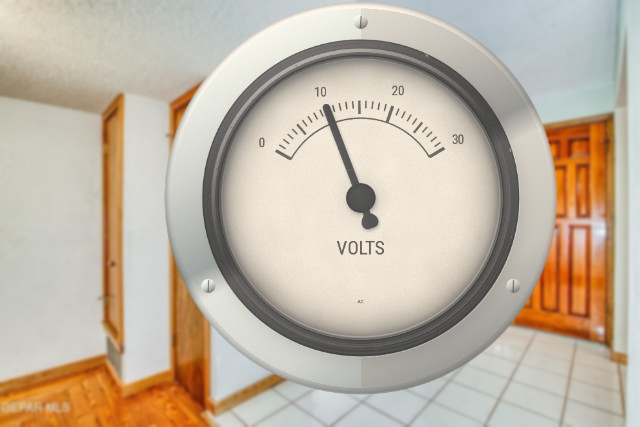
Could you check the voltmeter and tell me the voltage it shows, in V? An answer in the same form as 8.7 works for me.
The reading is 10
